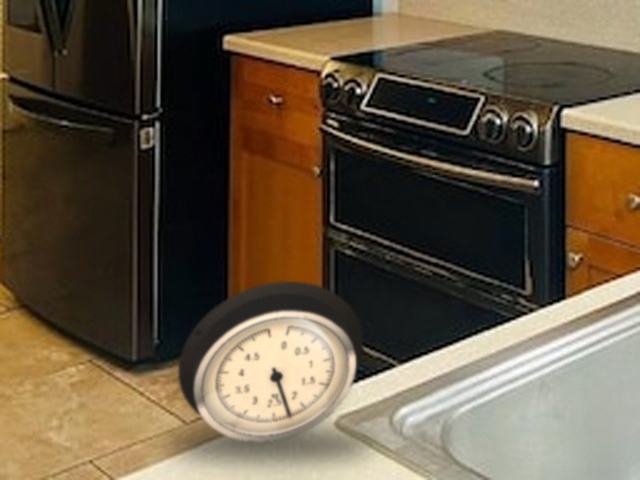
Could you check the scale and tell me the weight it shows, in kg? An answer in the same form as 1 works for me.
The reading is 2.25
